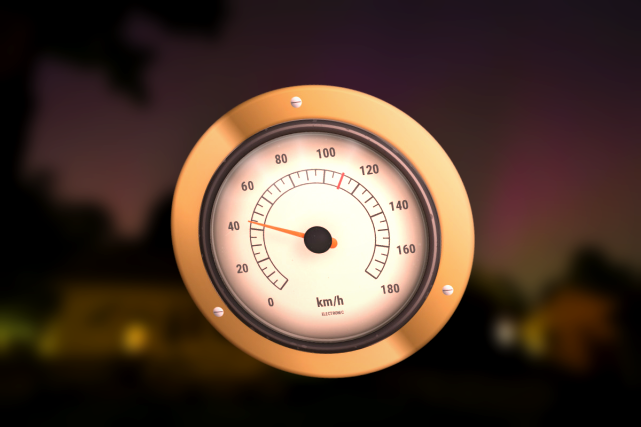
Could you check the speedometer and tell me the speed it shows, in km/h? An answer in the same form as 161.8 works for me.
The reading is 45
